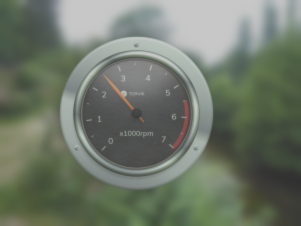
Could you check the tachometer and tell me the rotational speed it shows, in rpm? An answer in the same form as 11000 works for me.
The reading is 2500
